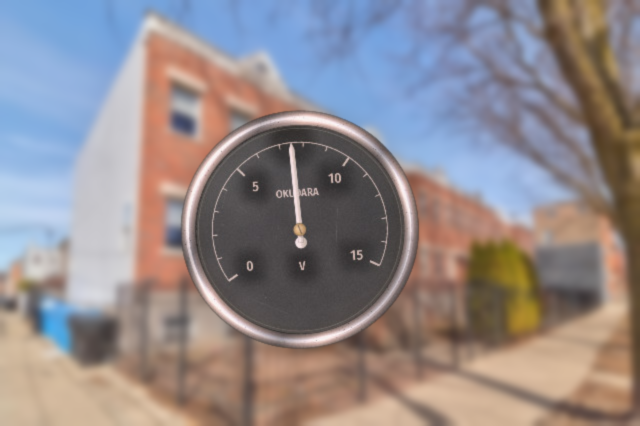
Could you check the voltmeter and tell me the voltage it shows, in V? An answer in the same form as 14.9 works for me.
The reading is 7.5
